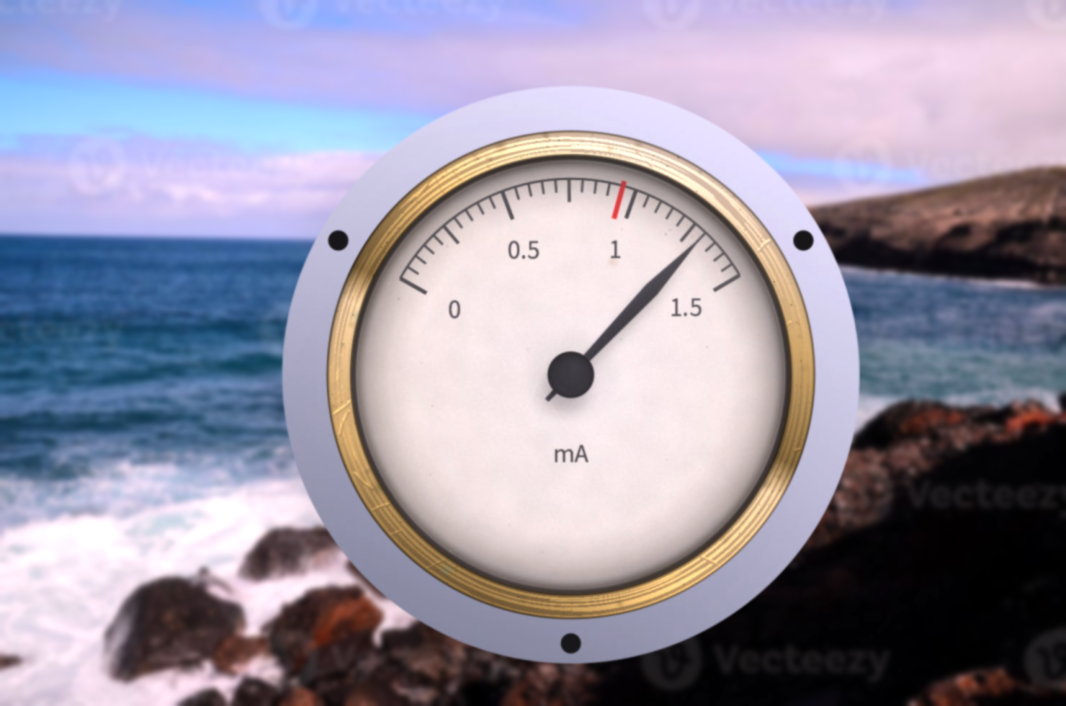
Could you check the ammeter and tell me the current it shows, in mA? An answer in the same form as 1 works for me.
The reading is 1.3
